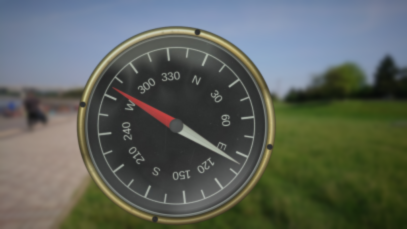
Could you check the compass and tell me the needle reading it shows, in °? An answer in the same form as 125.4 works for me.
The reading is 277.5
